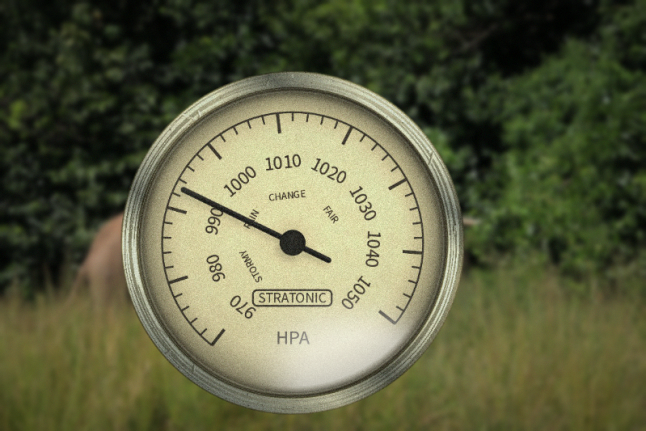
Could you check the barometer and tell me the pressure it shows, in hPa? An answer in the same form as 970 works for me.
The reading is 993
